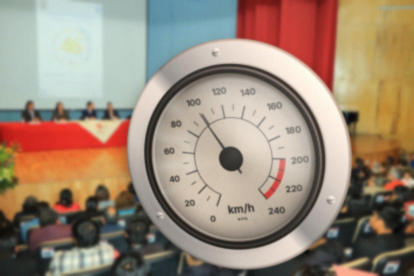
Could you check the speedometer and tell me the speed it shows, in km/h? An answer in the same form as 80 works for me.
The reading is 100
